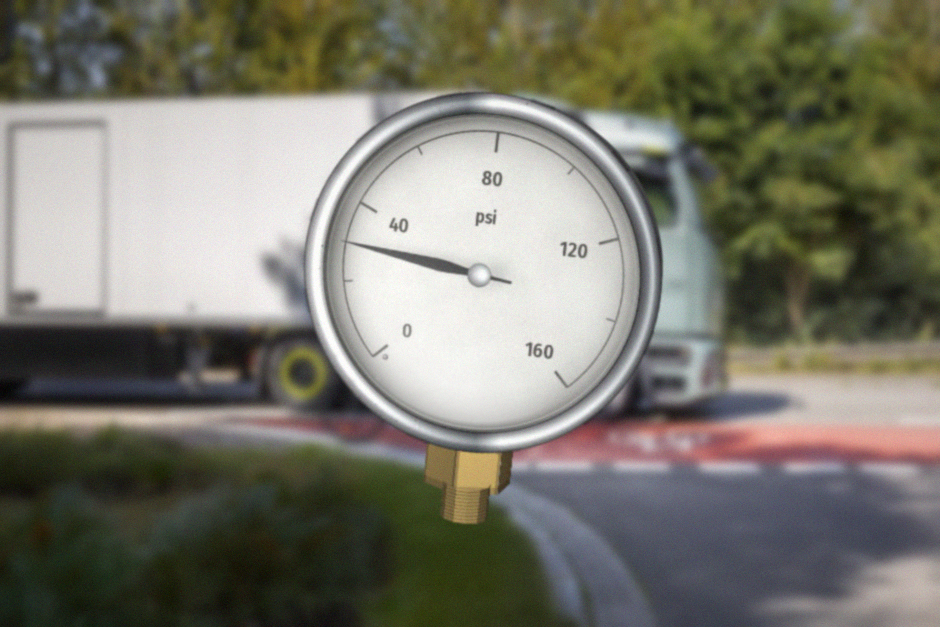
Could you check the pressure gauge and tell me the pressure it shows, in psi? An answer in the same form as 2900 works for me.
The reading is 30
